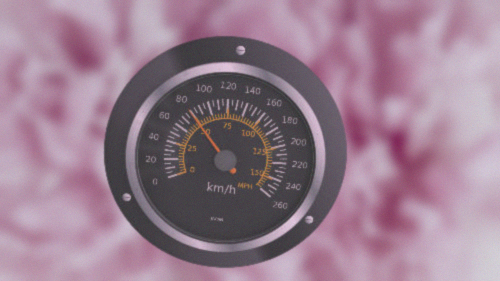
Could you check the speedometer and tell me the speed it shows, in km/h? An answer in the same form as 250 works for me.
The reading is 80
